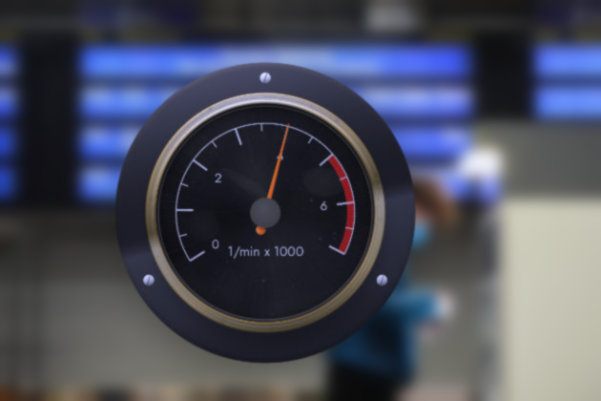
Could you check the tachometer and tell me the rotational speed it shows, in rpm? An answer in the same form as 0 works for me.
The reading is 4000
